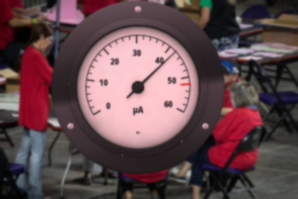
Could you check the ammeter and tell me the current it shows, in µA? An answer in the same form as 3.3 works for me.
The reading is 42
